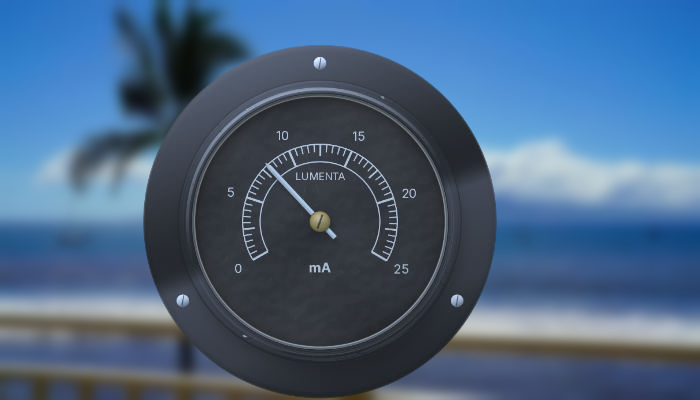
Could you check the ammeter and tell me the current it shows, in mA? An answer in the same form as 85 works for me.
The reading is 8
